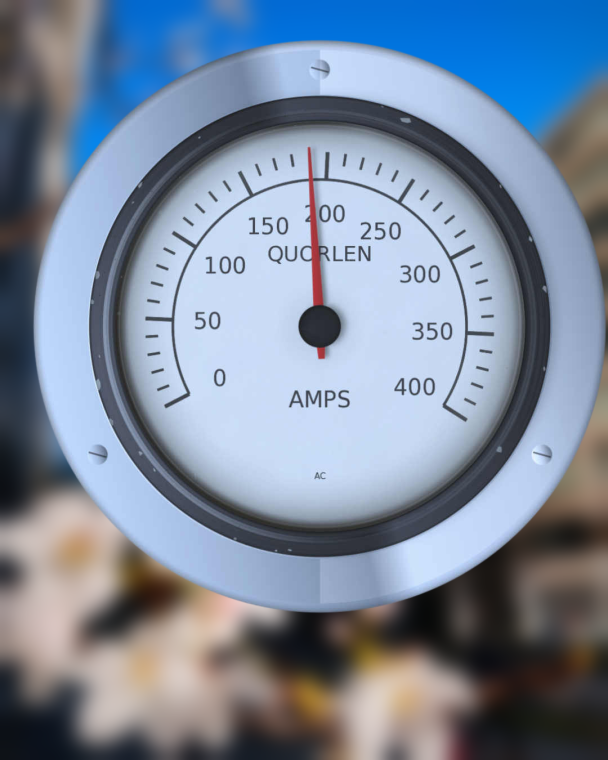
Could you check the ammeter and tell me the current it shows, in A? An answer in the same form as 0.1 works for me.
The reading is 190
